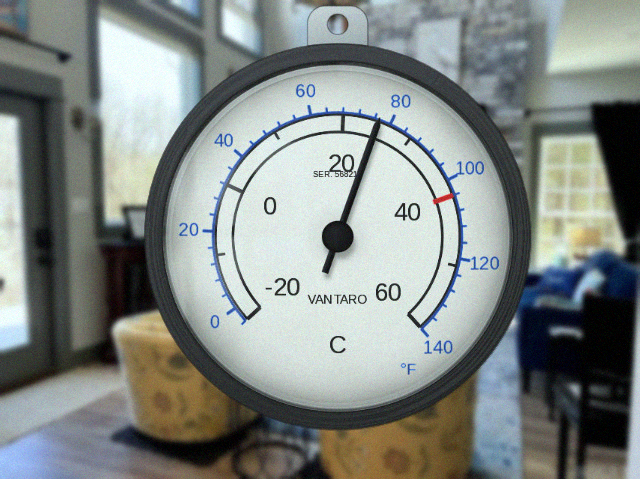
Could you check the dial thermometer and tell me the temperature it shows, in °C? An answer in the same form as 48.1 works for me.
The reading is 25
